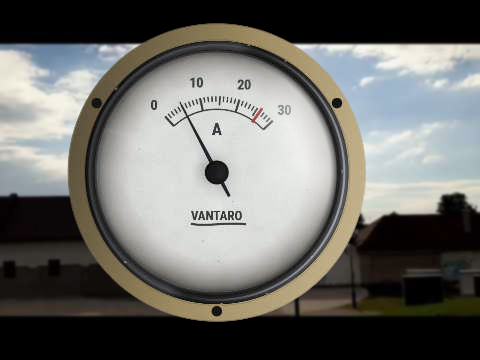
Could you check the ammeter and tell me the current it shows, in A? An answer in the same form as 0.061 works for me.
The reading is 5
